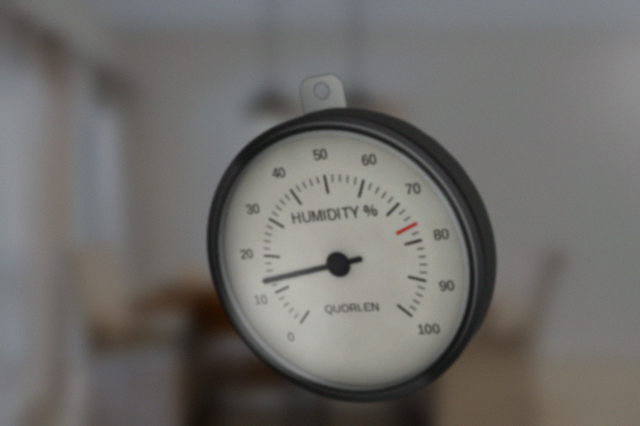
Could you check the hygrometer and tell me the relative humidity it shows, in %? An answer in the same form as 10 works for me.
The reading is 14
